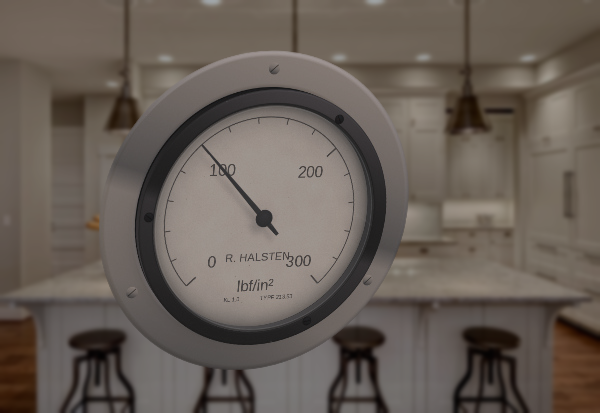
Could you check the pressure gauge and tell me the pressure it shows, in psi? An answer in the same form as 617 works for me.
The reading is 100
